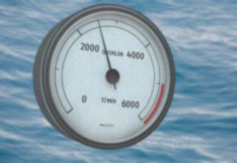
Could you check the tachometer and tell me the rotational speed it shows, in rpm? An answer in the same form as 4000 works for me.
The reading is 2500
